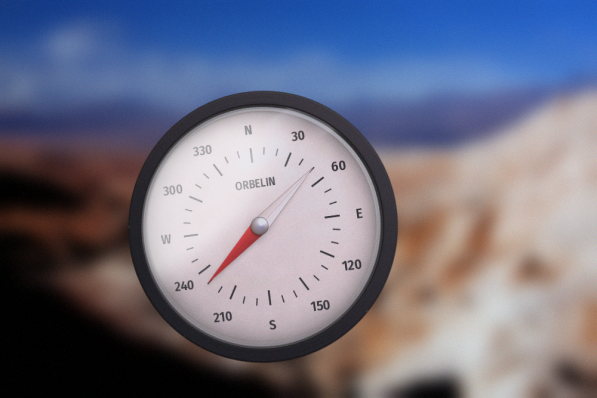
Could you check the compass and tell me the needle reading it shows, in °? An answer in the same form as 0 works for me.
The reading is 230
